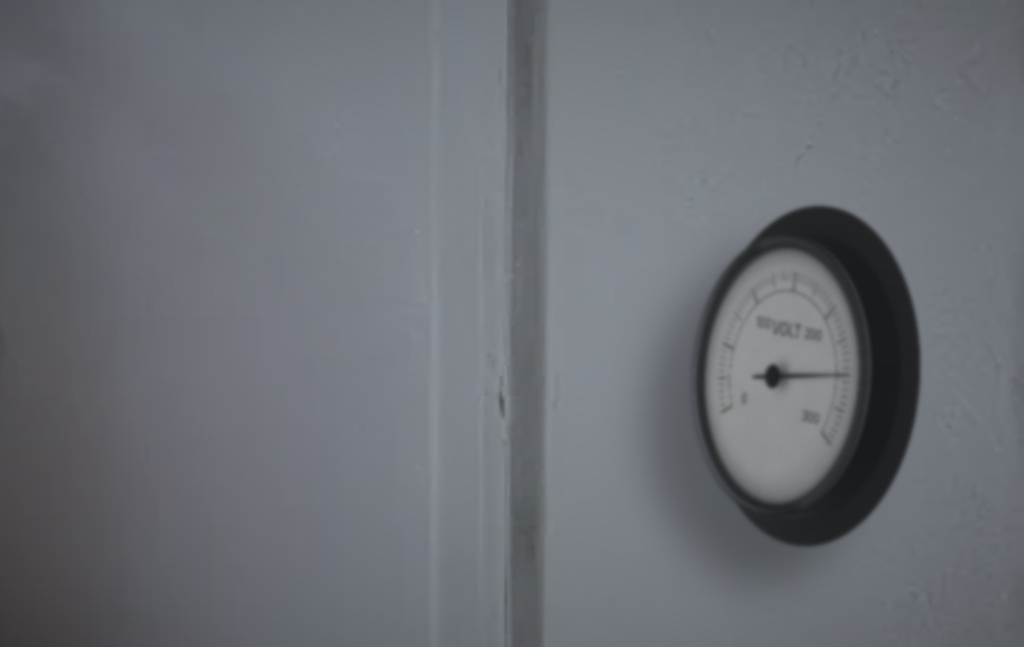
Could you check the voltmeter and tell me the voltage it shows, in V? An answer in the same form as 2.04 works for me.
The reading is 250
